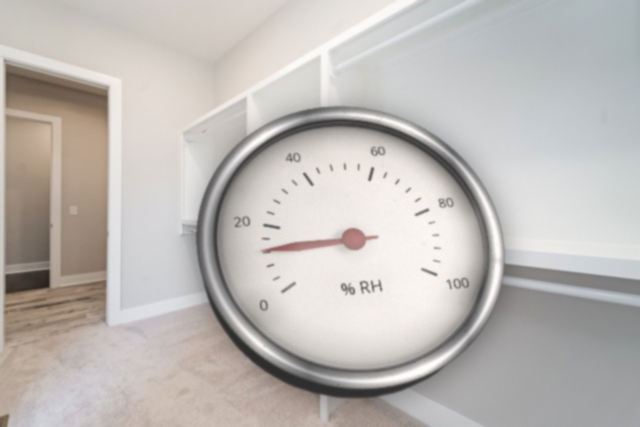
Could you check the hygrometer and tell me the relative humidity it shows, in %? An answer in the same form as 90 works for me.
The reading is 12
